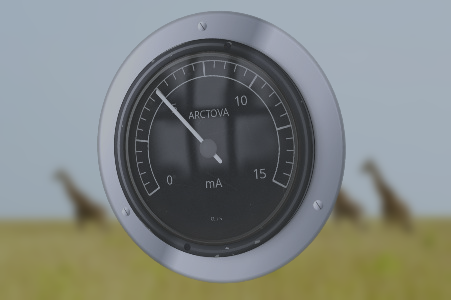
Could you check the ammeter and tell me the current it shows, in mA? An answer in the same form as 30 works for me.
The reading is 5
